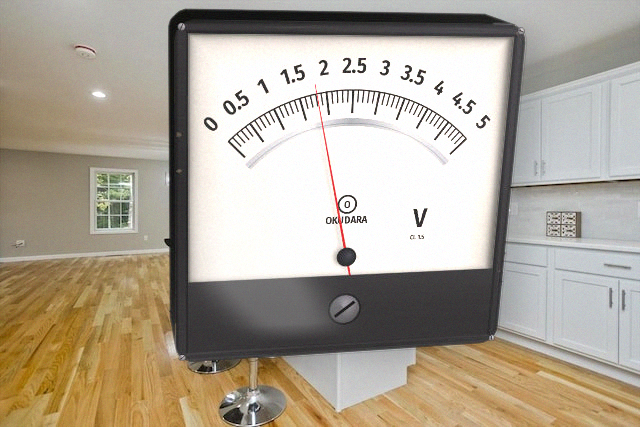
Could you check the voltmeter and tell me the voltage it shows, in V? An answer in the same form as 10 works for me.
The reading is 1.8
